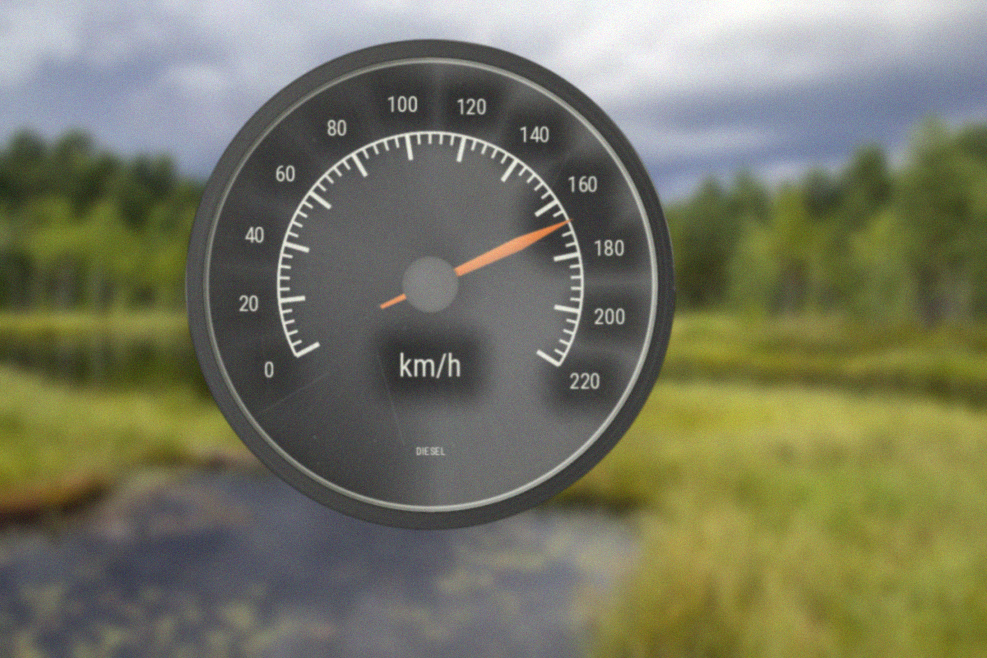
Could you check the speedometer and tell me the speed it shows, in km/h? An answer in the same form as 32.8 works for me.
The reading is 168
